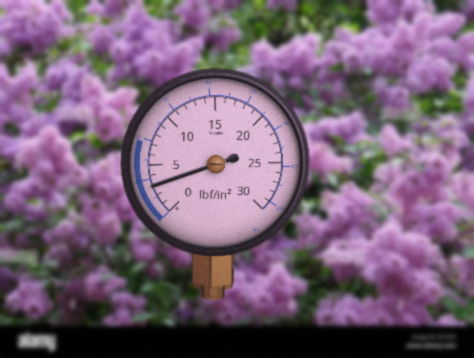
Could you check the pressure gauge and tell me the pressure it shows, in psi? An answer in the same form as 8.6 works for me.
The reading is 3
